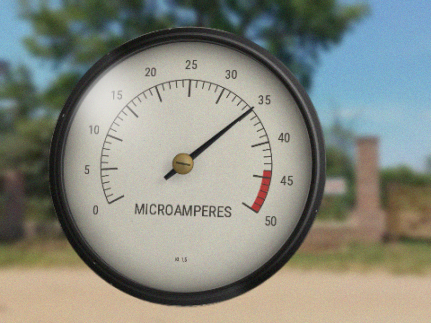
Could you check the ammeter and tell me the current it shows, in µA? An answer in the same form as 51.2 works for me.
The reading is 35
